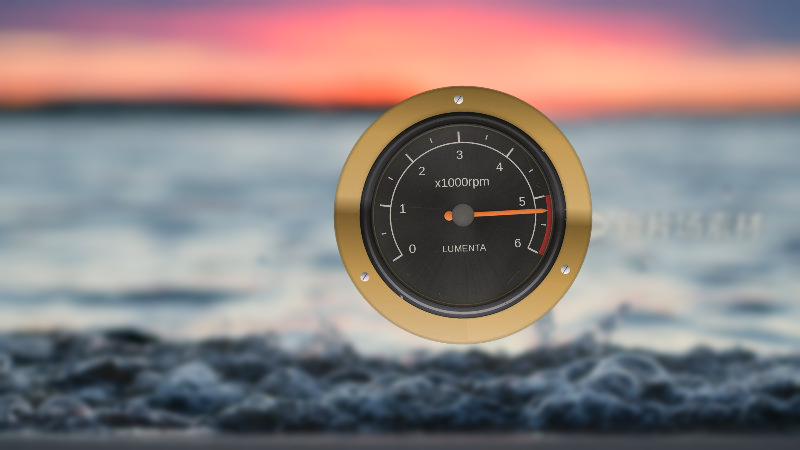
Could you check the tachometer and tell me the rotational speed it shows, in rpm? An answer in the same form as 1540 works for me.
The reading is 5250
